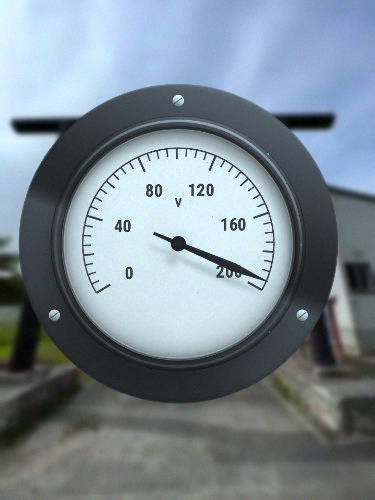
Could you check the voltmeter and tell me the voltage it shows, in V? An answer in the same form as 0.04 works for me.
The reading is 195
